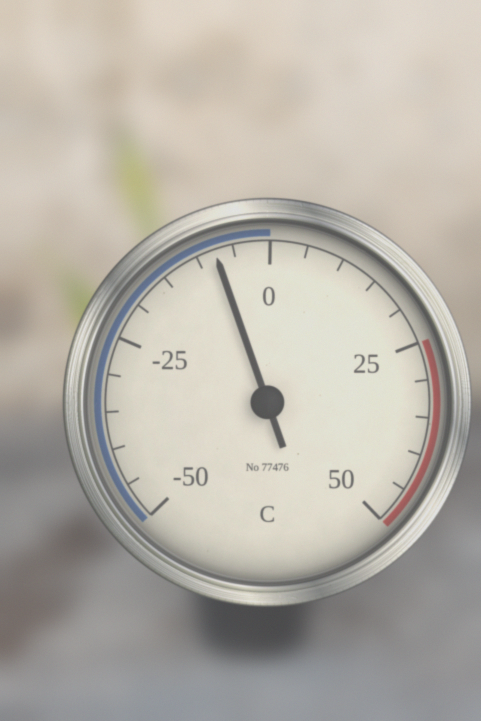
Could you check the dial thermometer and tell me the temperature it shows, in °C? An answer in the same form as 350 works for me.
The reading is -7.5
